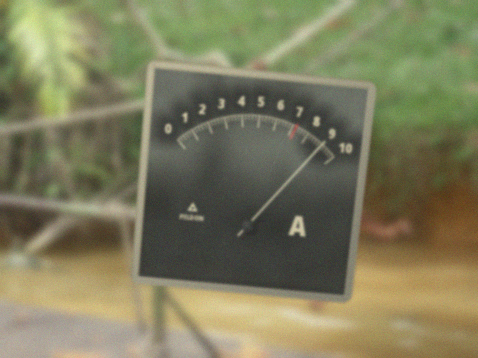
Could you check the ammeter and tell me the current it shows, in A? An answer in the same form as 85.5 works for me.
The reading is 9
